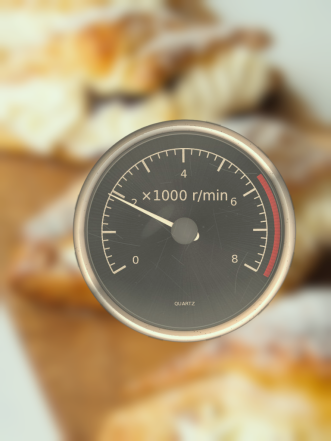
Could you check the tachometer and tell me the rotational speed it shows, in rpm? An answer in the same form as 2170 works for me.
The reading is 1900
